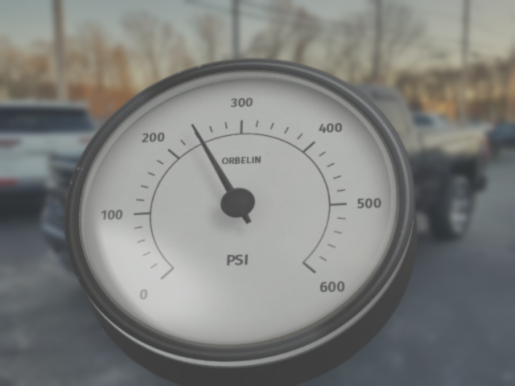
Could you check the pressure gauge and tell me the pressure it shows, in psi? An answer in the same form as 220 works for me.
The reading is 240
